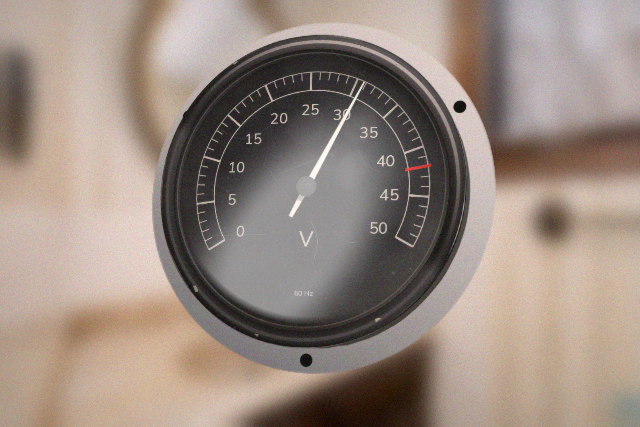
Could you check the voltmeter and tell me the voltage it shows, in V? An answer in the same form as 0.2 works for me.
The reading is 31
